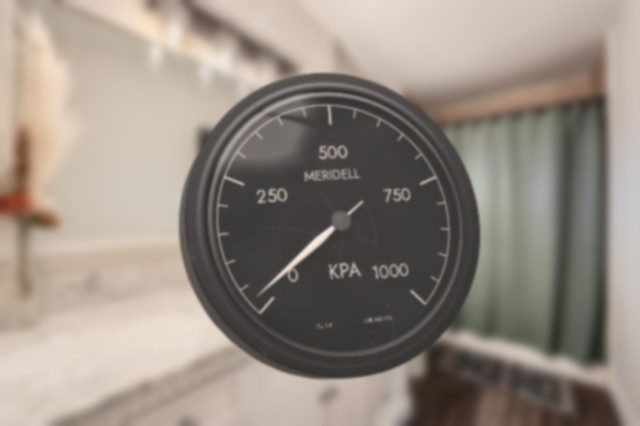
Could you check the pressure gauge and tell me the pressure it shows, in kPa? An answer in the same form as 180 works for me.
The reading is 25
